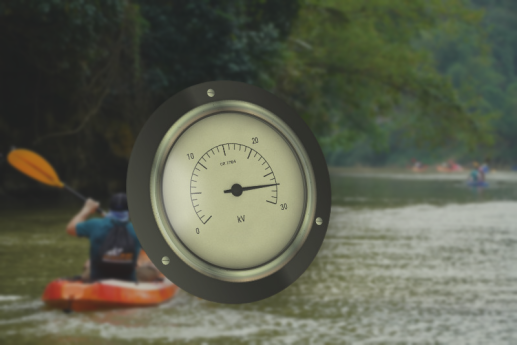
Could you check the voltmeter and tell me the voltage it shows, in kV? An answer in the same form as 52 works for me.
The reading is 27
